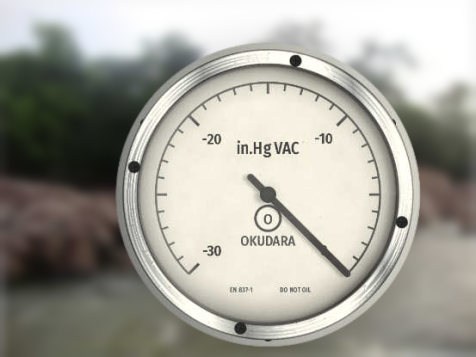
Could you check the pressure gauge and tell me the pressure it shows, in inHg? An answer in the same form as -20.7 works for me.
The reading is 0
